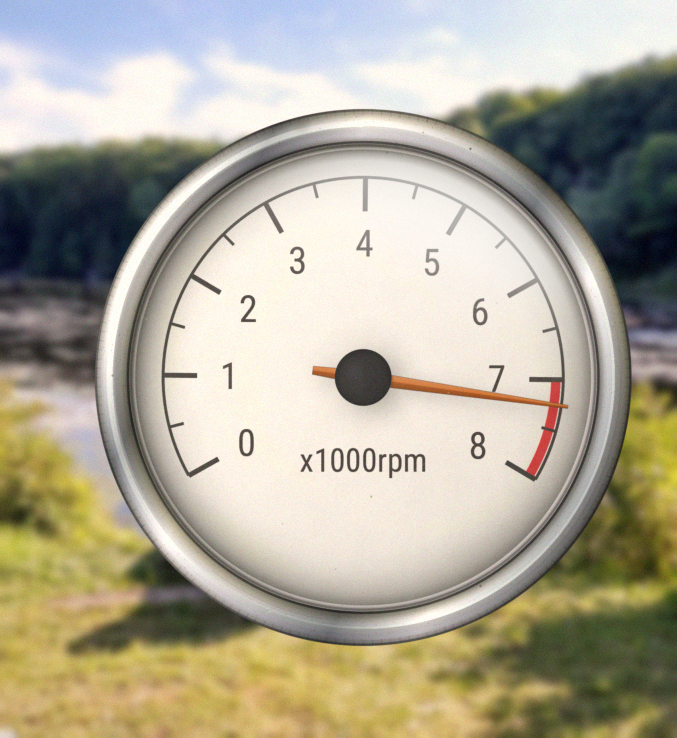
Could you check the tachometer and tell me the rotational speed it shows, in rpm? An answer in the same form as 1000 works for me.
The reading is 7250
